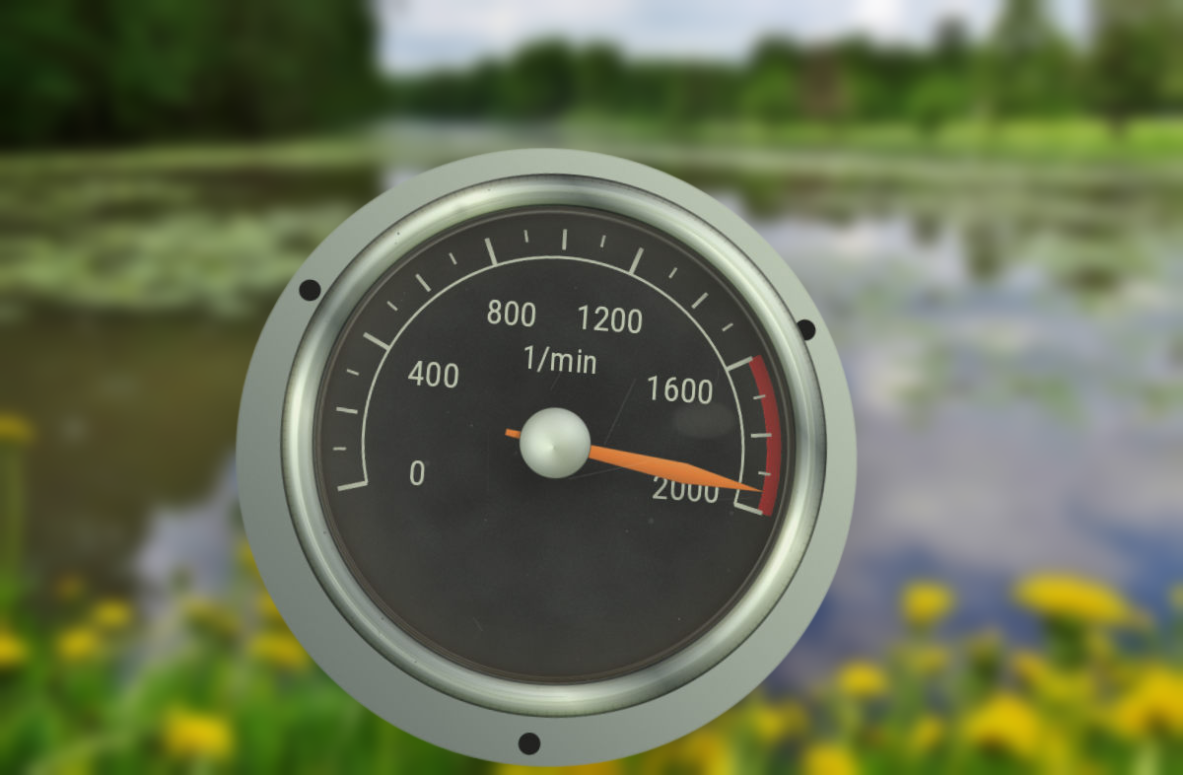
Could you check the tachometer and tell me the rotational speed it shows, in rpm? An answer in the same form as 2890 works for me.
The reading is 1950
